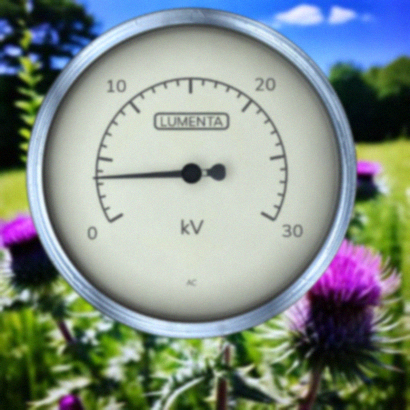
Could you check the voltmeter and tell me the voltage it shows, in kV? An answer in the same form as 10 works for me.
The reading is 3.5
